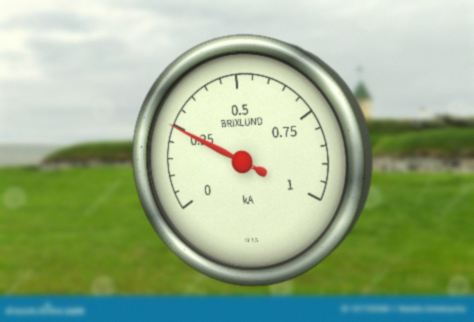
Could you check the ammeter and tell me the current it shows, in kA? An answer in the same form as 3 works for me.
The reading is 0.25
